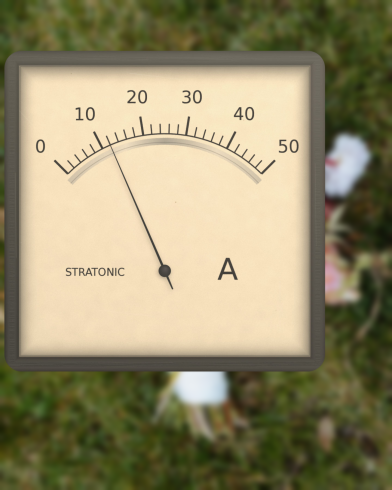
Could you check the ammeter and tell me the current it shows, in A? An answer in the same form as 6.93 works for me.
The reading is 12
